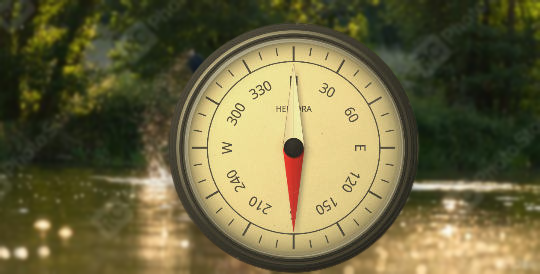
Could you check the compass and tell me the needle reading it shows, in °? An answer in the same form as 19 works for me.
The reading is 180
